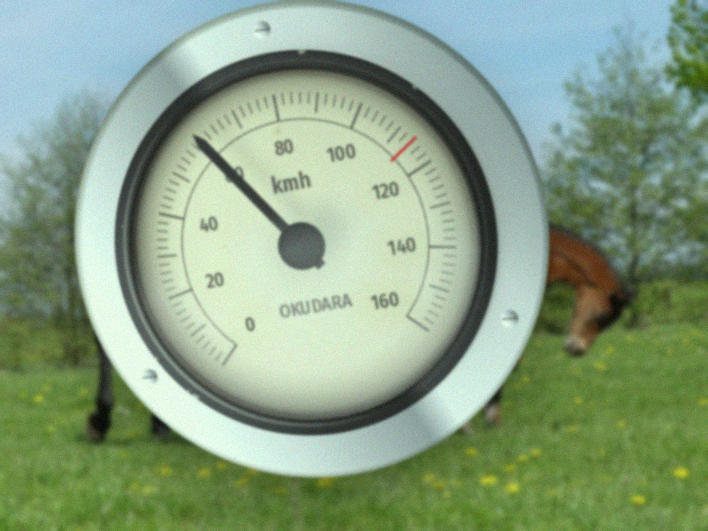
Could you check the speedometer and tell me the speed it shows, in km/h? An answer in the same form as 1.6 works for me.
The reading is 60
